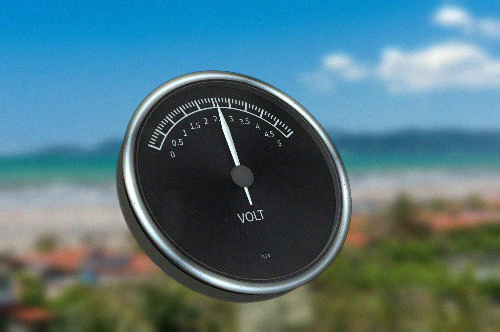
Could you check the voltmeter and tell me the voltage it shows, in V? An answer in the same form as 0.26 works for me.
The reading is 2.5
